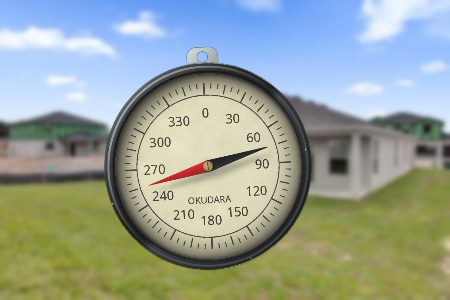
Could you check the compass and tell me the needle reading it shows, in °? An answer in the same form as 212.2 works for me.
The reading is 255
